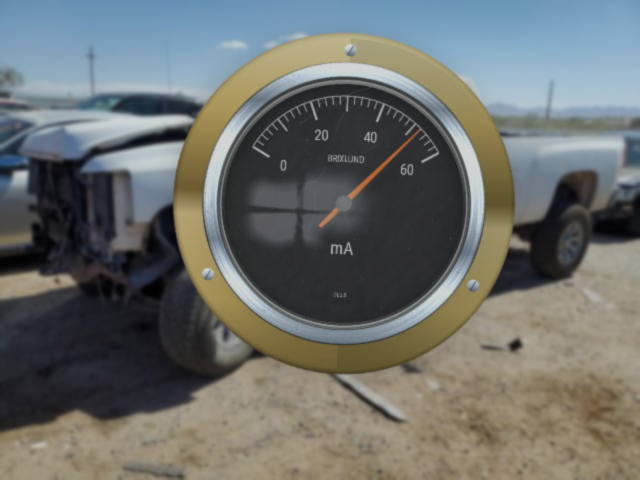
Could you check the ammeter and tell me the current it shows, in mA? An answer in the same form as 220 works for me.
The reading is 52
